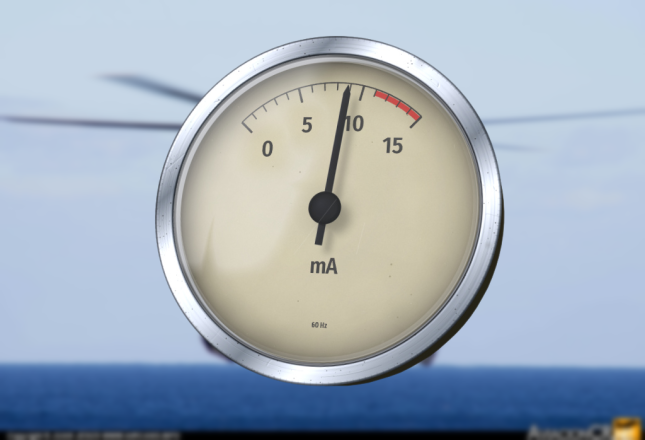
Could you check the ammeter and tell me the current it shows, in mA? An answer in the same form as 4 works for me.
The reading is 9
